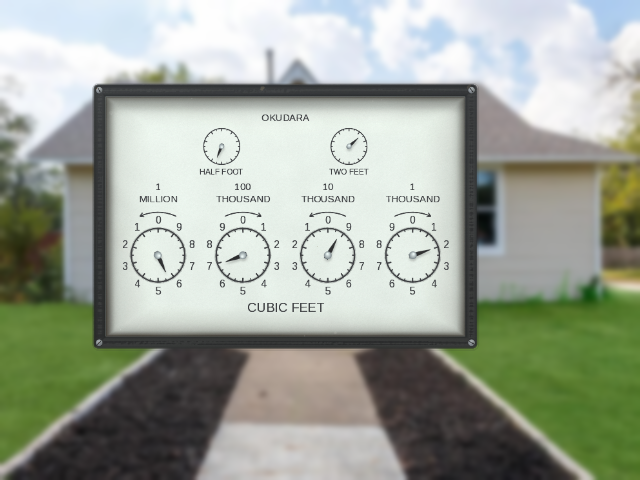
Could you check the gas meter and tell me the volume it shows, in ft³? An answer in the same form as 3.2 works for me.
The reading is 569200
